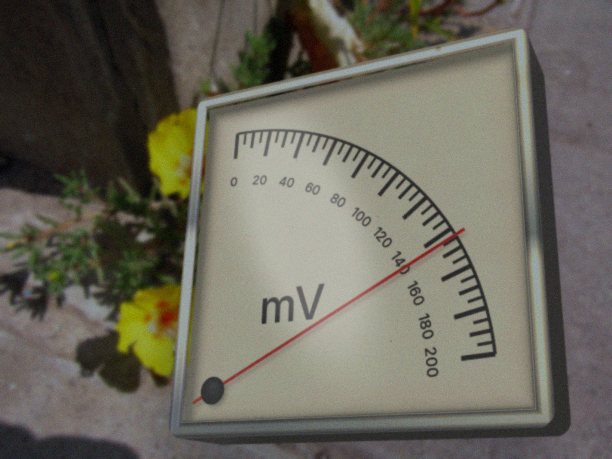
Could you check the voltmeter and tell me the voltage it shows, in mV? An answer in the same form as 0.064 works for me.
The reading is 145
